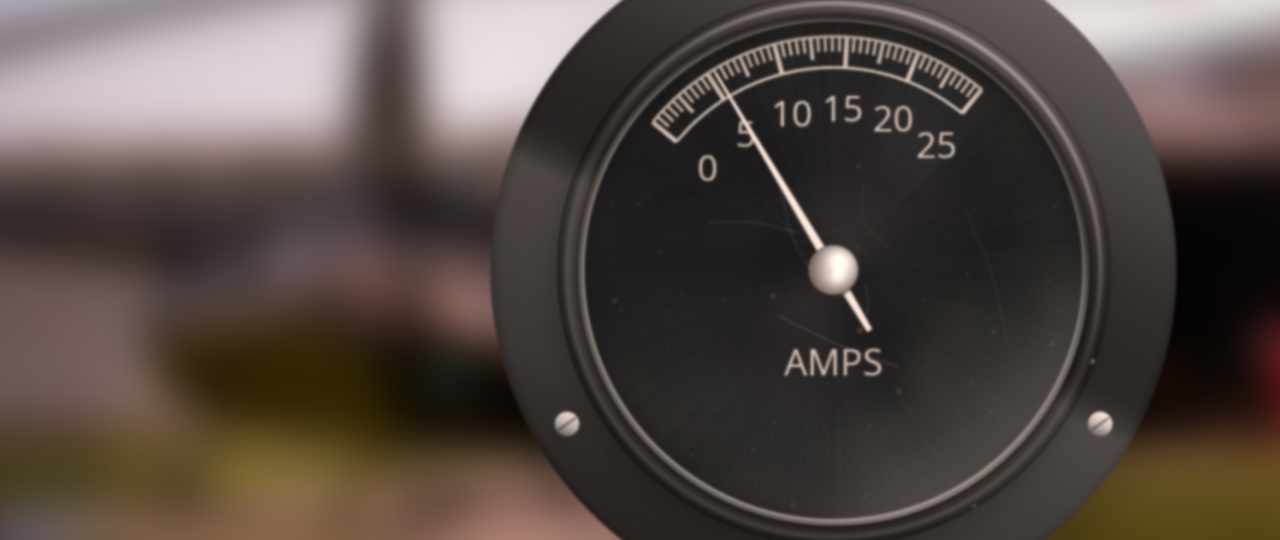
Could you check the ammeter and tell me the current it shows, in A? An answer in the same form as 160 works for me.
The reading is 5.5
